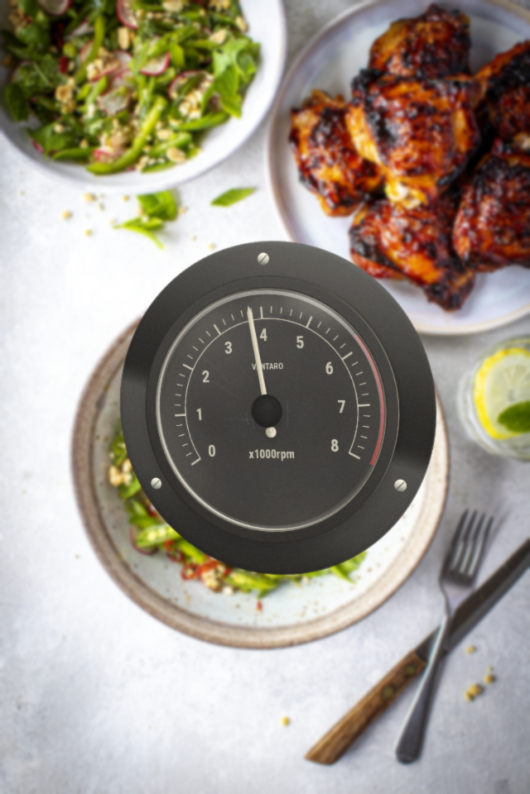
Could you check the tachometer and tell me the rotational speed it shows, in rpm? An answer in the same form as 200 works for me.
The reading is 3800
